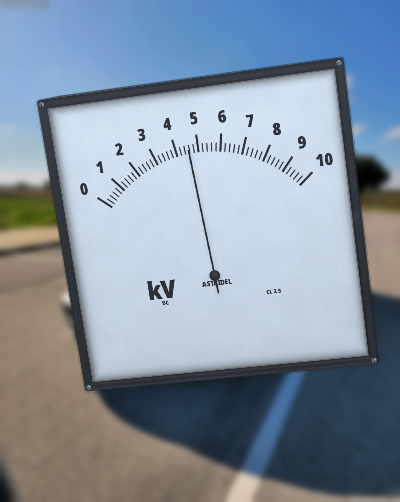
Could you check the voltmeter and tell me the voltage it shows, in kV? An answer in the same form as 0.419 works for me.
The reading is 4.6
